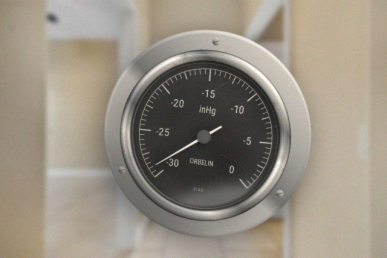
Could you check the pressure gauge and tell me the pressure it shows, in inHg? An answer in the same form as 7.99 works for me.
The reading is -29
